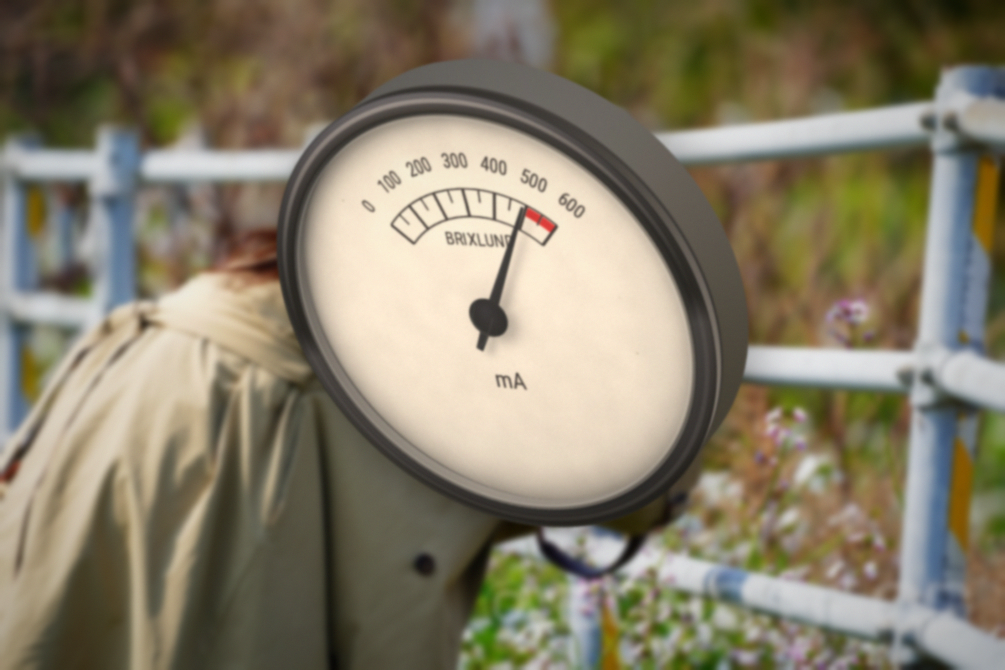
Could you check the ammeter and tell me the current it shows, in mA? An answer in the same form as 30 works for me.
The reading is 500
